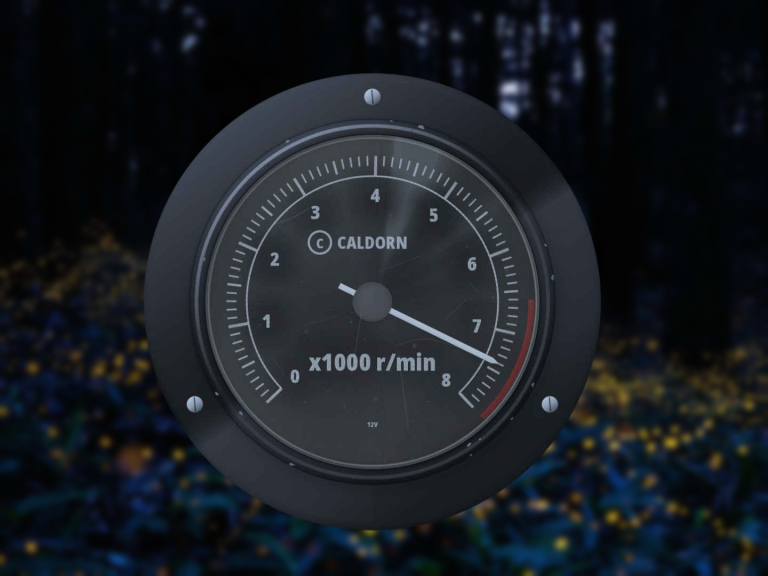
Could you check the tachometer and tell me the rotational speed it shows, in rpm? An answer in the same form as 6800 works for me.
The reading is 7400
